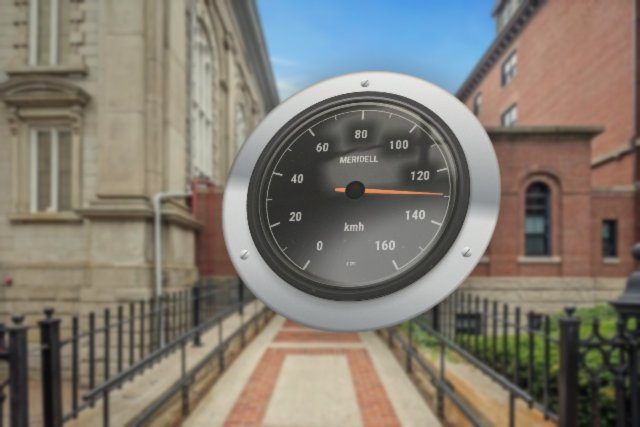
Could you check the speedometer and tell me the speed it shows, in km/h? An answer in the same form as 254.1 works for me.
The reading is 130
